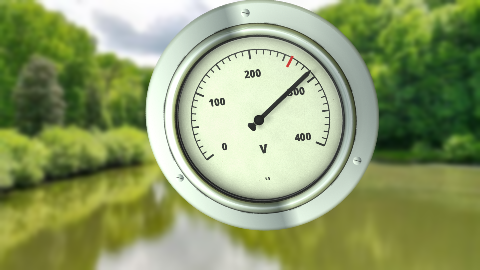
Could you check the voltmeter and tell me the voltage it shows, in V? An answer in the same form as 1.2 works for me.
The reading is 290
